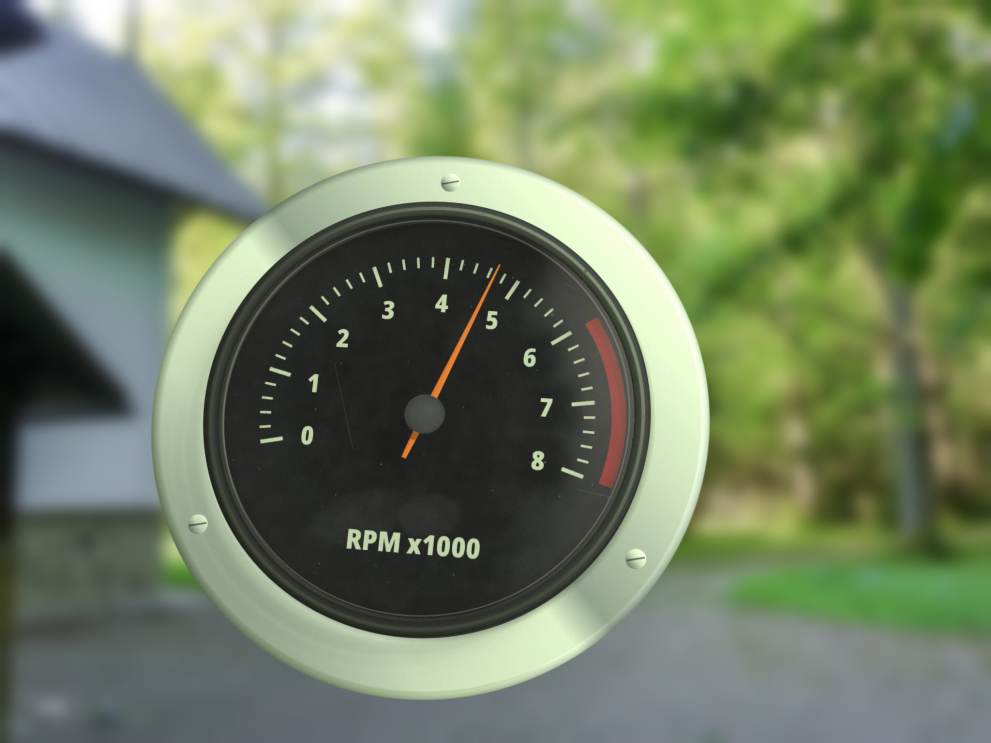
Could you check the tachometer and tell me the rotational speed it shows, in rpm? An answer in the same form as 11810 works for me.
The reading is 4700
